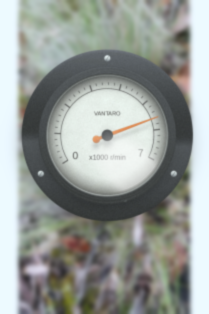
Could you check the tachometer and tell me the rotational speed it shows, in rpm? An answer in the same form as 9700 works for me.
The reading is 5600
